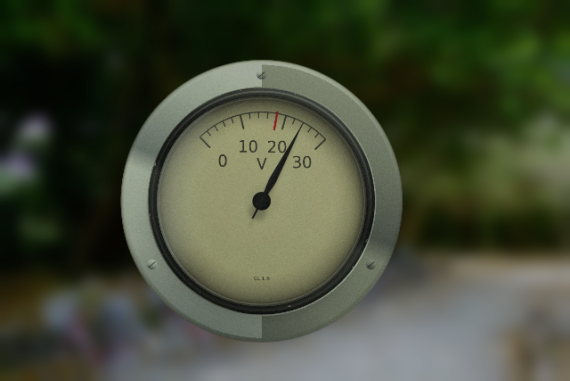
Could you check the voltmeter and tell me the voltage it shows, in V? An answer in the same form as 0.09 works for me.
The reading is 24
